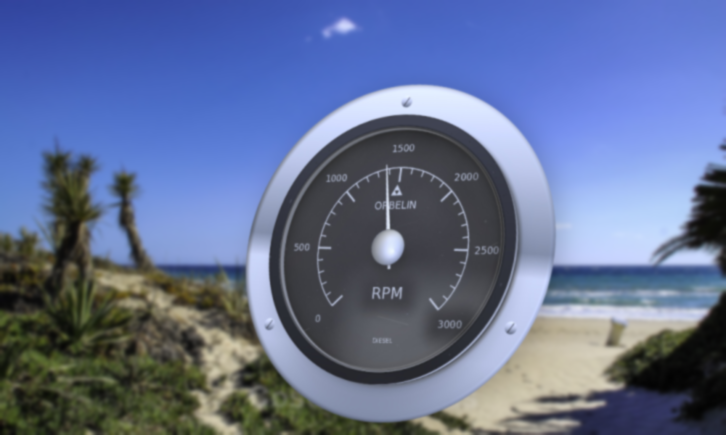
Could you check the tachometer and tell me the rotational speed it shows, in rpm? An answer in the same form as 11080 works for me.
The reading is 1400
